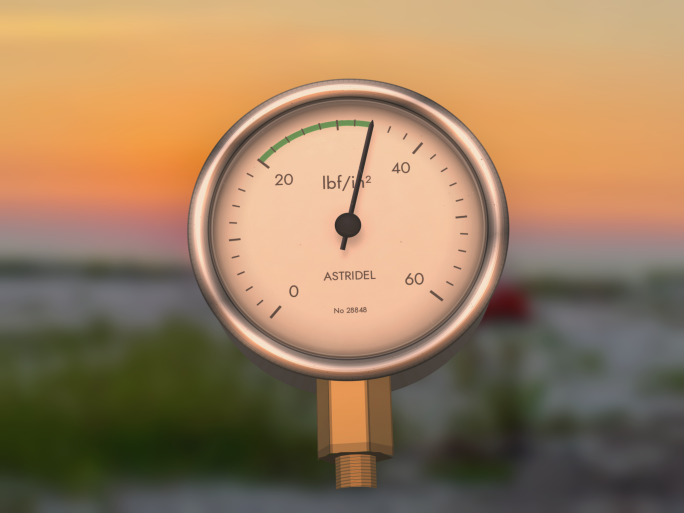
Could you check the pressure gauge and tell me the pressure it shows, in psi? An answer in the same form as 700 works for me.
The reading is 34
